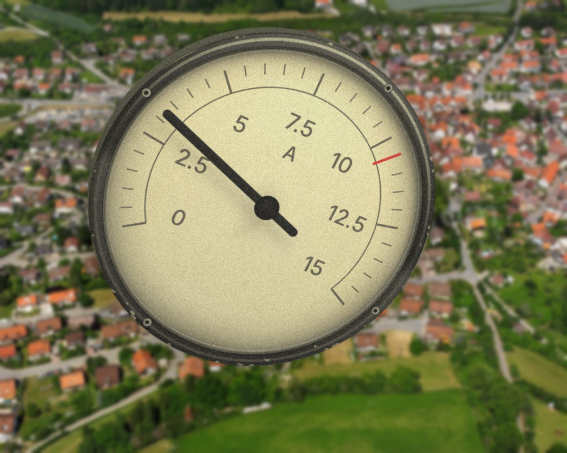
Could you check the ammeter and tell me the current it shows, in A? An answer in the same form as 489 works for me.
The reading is 3.25
